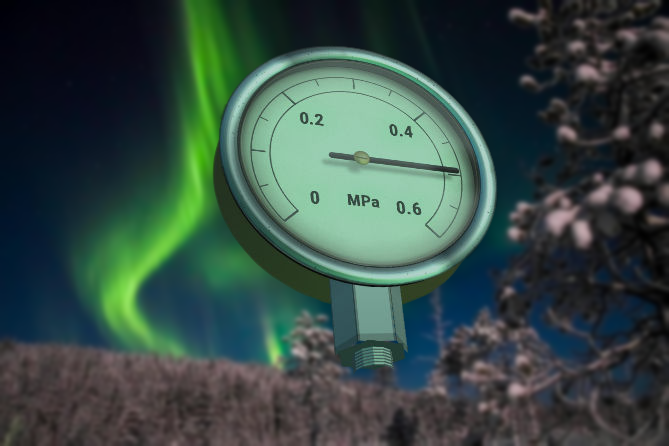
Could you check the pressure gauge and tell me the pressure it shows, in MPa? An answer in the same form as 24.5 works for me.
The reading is 0.5
